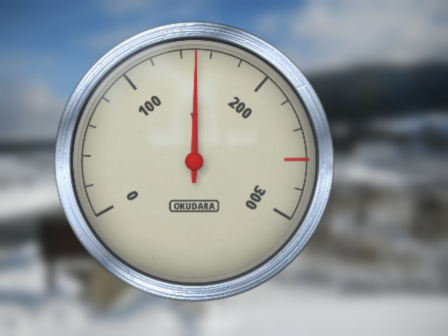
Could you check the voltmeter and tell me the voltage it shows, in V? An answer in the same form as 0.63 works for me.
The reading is 150
